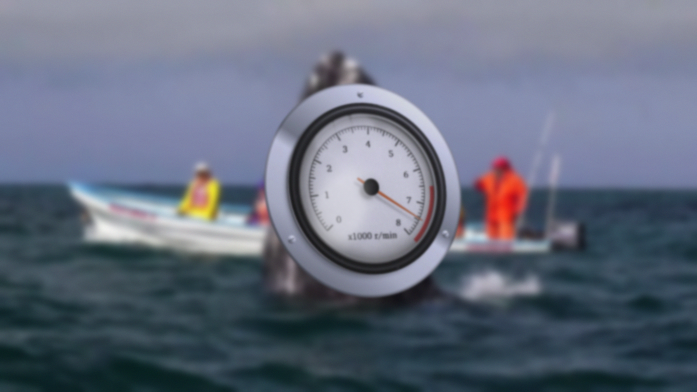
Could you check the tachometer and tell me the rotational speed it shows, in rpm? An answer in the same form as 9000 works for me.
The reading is 7500
